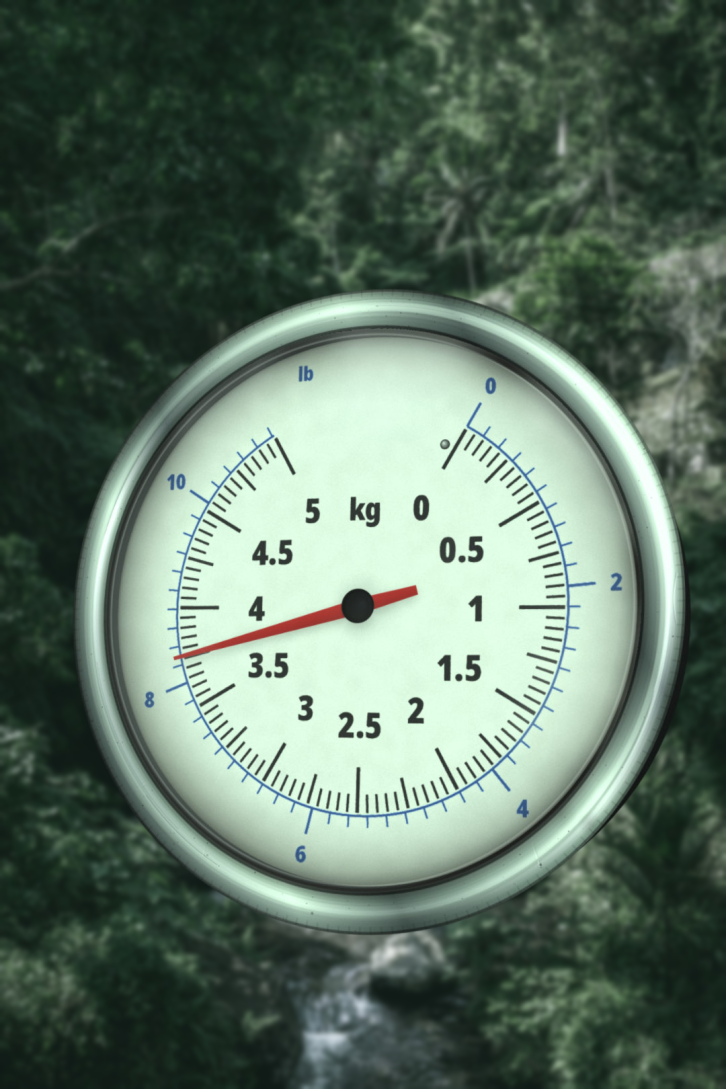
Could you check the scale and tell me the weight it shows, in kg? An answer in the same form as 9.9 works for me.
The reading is 3.75
